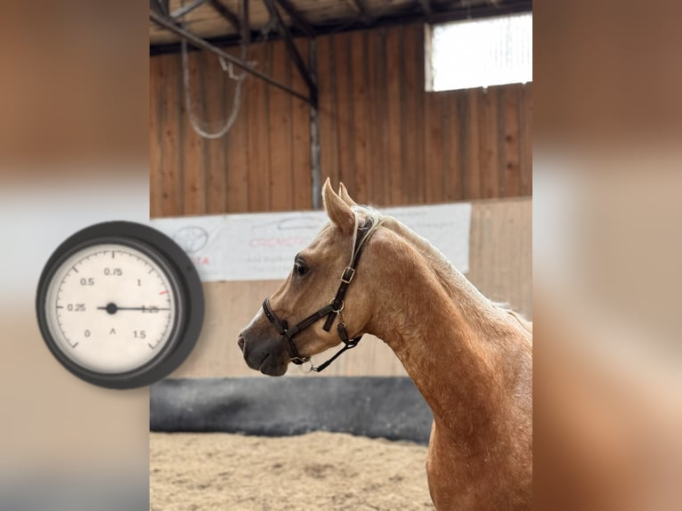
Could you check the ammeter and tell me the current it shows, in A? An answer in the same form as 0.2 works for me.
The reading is 1.25
